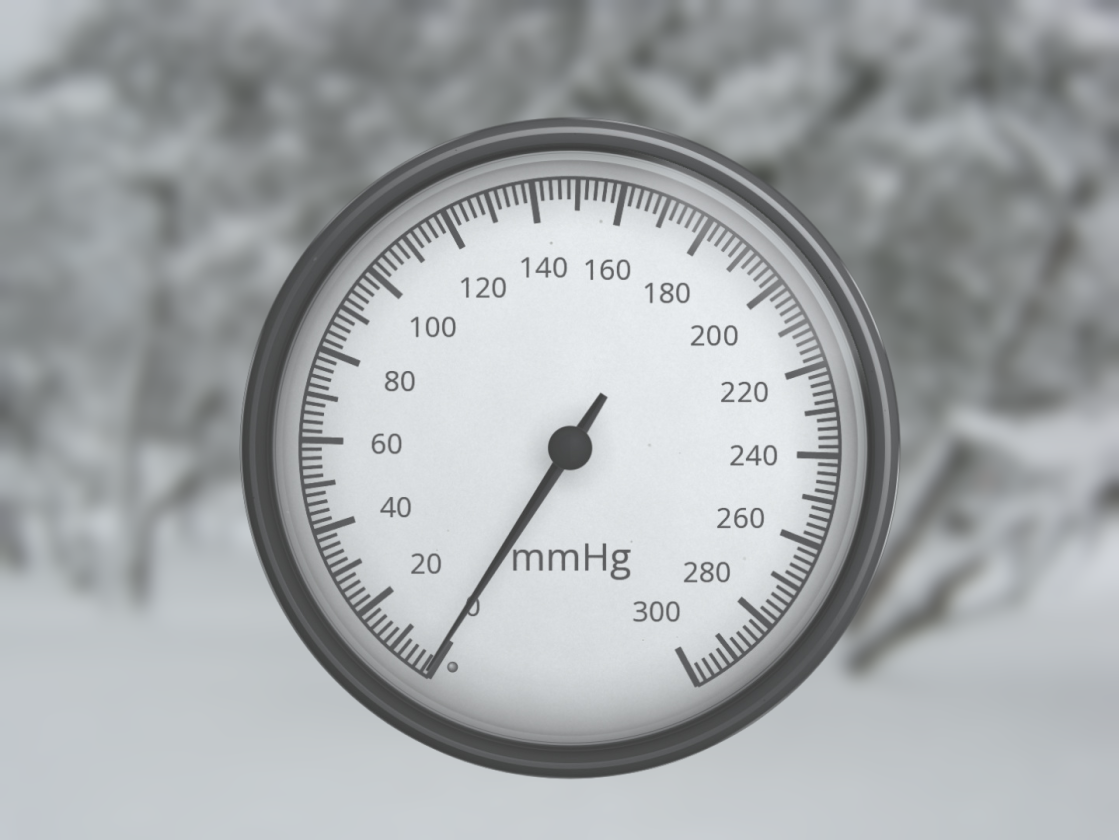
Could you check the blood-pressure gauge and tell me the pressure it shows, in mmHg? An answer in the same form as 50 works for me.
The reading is 1
